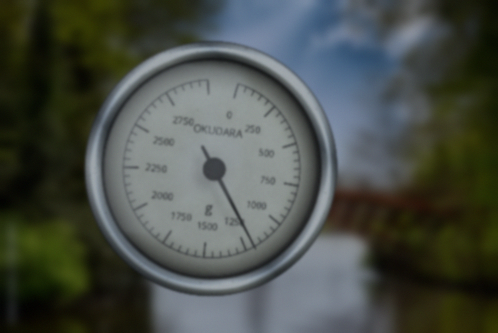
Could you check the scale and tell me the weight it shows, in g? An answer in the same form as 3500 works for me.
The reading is 1200
